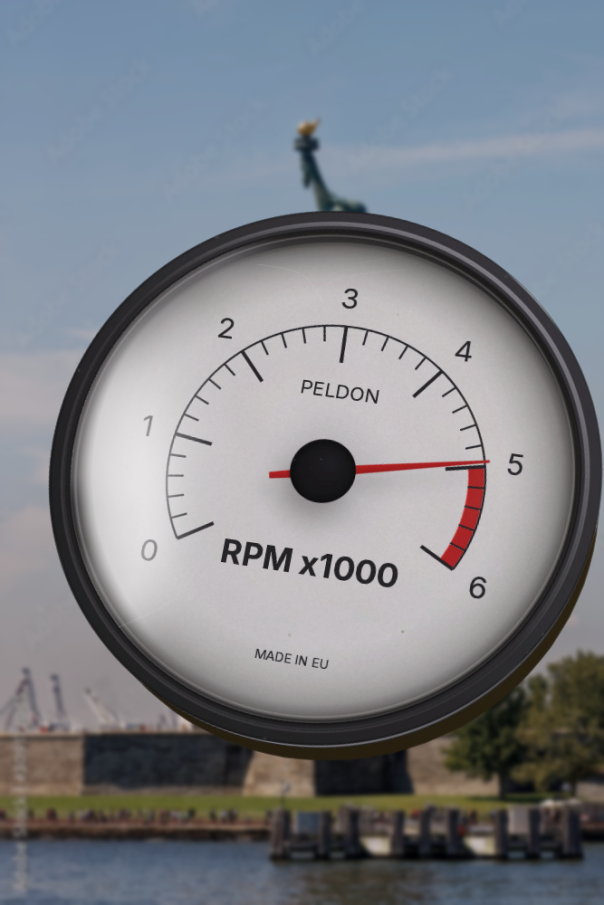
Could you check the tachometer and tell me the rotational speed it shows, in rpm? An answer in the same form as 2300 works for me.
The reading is 5000
